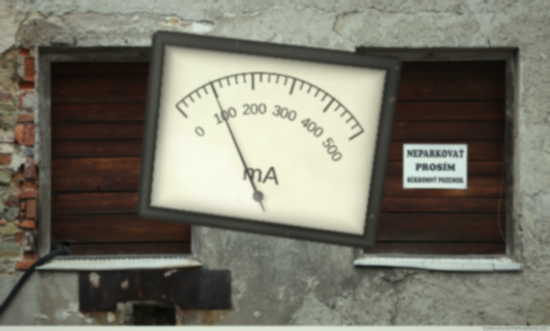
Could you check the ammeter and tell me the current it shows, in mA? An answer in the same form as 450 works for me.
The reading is 100
